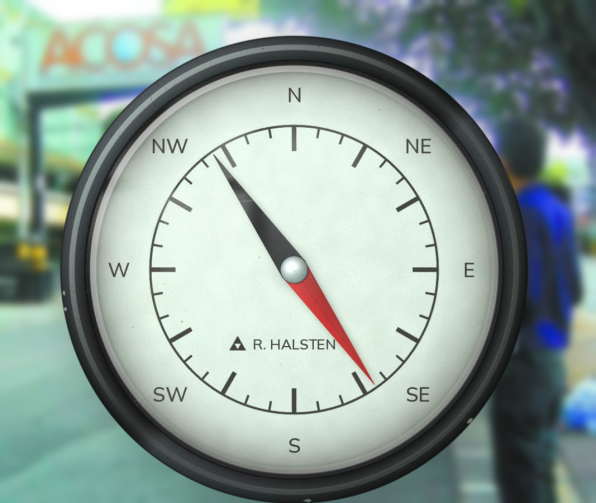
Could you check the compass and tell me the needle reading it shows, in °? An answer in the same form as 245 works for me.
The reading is 145
